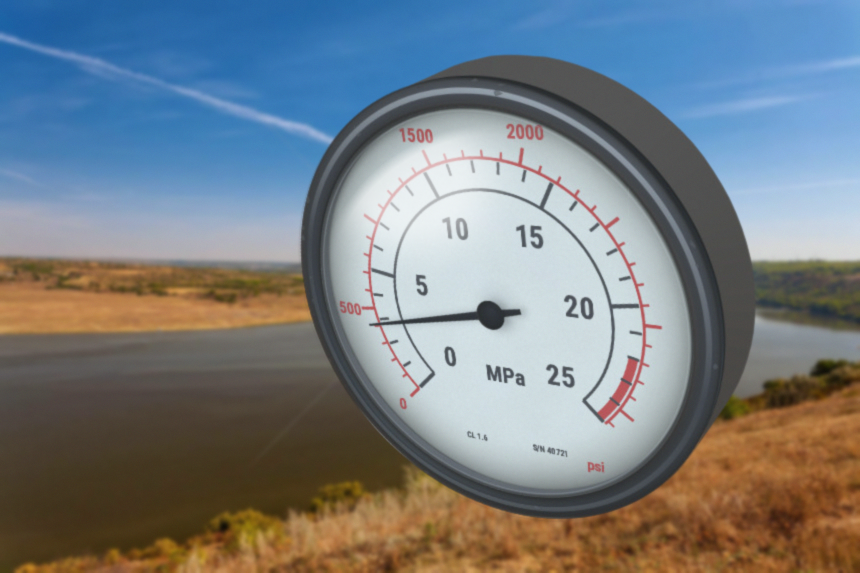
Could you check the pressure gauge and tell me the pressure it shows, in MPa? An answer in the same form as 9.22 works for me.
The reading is 3
